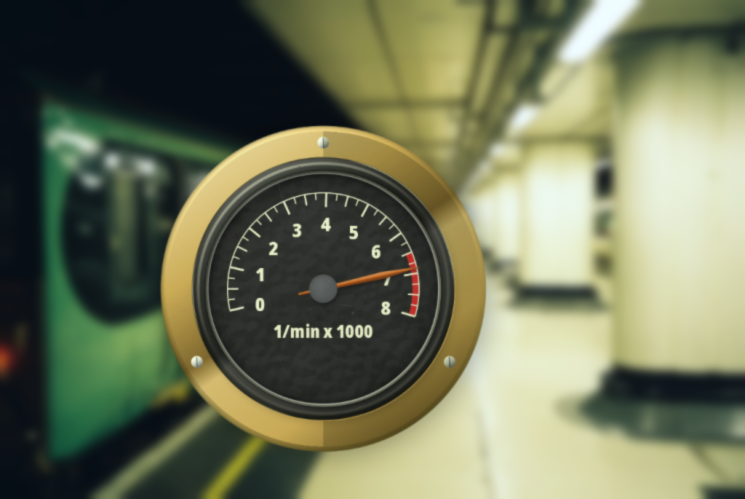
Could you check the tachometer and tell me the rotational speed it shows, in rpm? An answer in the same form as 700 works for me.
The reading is 6875
